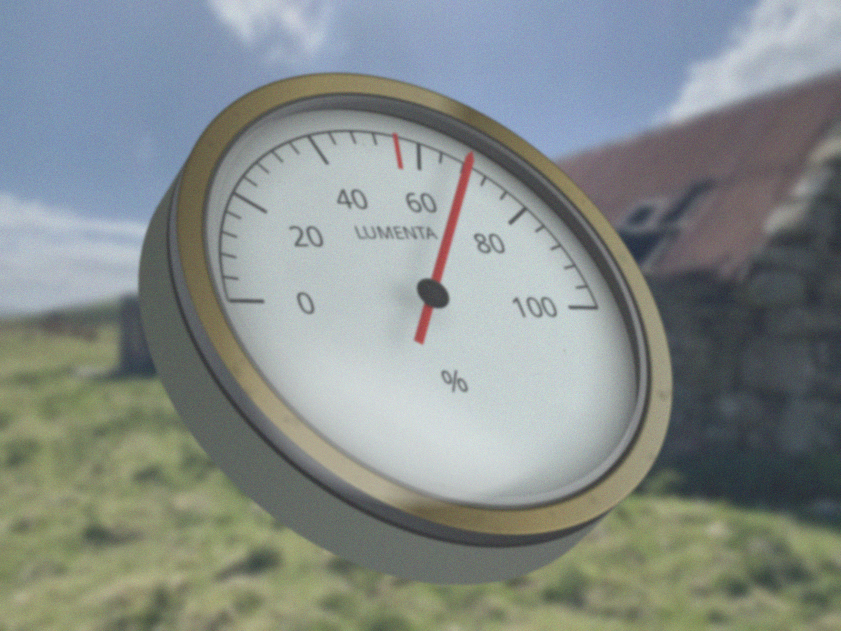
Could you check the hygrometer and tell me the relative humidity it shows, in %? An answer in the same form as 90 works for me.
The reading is 68
